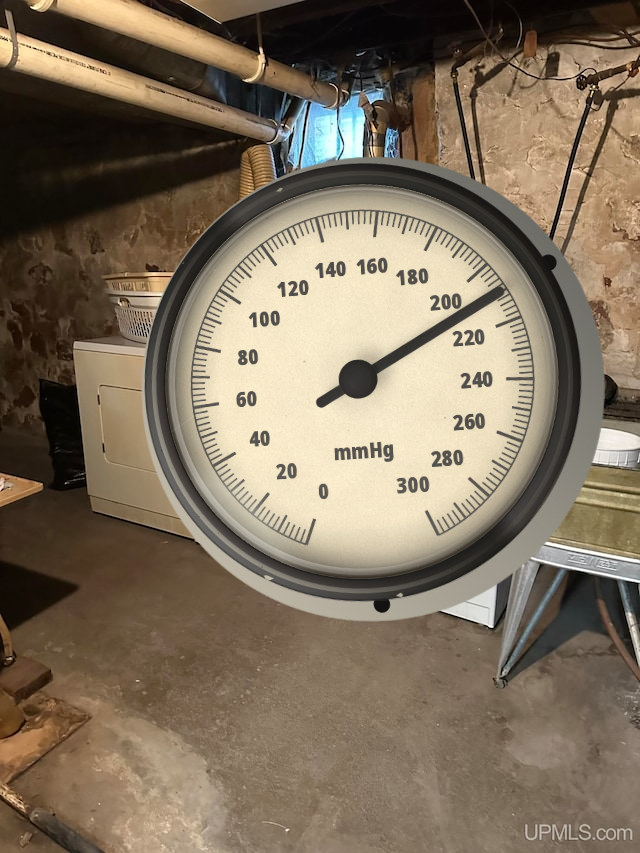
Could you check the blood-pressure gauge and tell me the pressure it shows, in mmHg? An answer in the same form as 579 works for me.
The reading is 210
